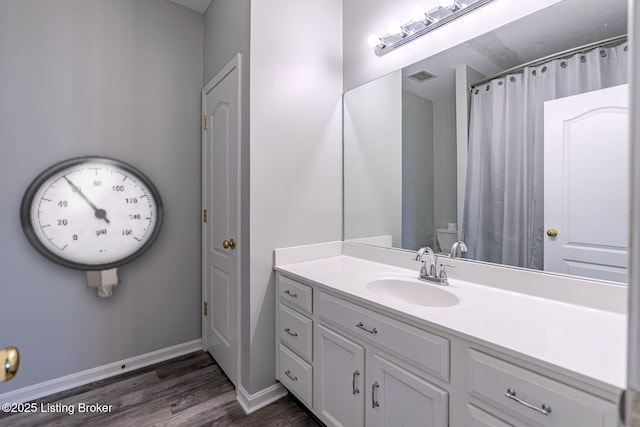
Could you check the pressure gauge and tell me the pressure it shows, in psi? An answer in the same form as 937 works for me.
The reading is 60
